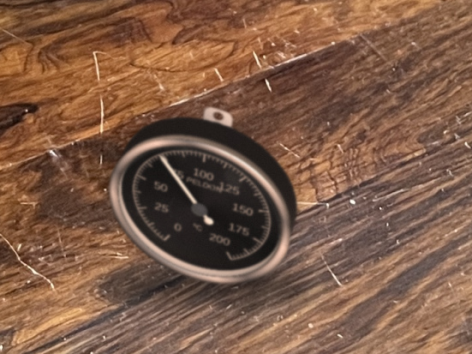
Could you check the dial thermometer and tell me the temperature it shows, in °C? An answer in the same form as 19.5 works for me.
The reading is 75
